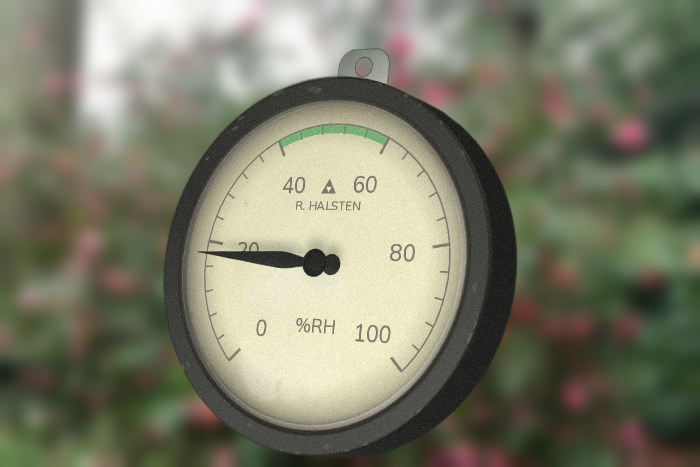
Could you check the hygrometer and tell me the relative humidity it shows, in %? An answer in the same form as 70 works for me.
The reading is 18
